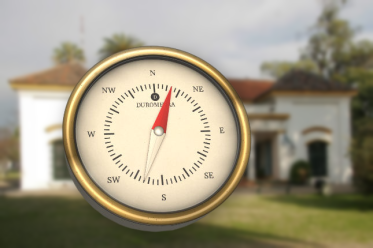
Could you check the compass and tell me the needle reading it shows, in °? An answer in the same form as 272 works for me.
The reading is 20
